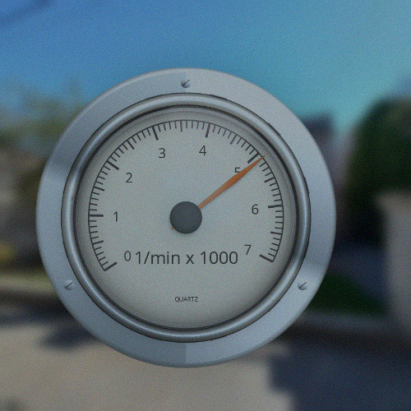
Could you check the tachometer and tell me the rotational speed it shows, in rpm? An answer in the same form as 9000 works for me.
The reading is 5100
